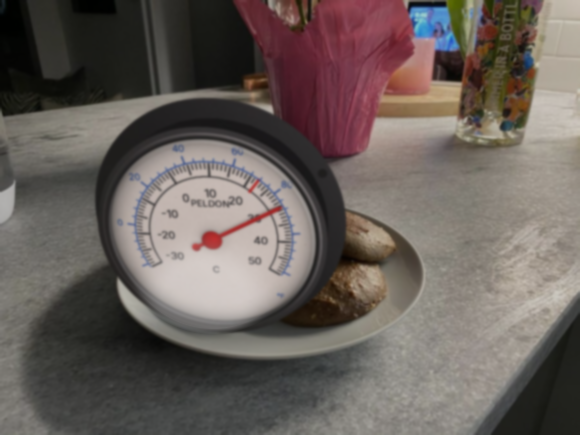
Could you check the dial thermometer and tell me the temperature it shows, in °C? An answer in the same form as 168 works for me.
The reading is 30
